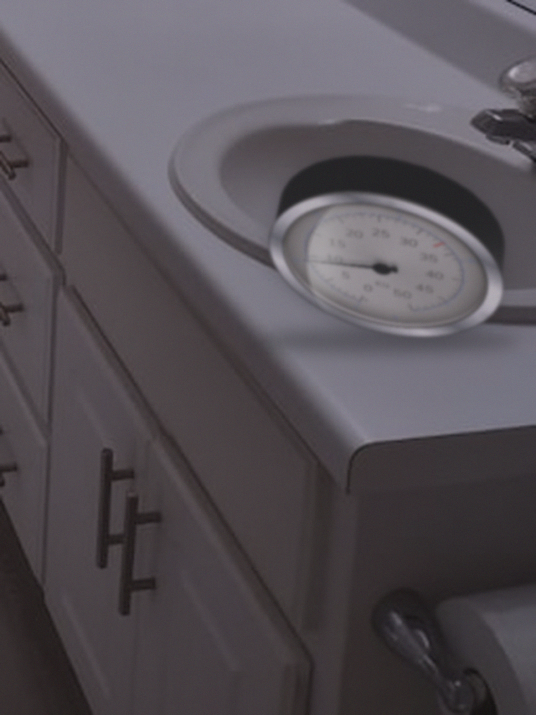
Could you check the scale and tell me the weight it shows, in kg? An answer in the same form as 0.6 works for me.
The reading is 10
